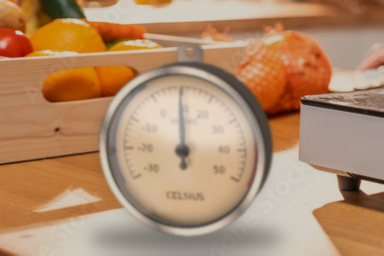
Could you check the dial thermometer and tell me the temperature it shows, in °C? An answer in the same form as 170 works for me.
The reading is 10
